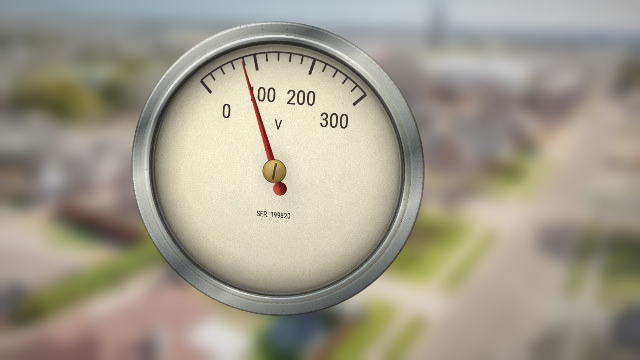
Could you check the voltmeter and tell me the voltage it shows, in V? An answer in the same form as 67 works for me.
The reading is 80
